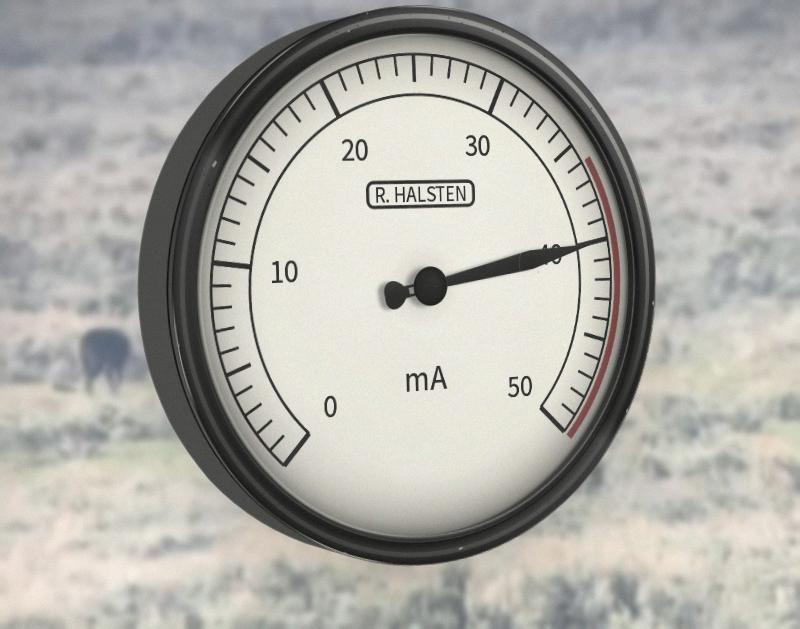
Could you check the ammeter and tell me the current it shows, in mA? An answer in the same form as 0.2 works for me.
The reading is 40
